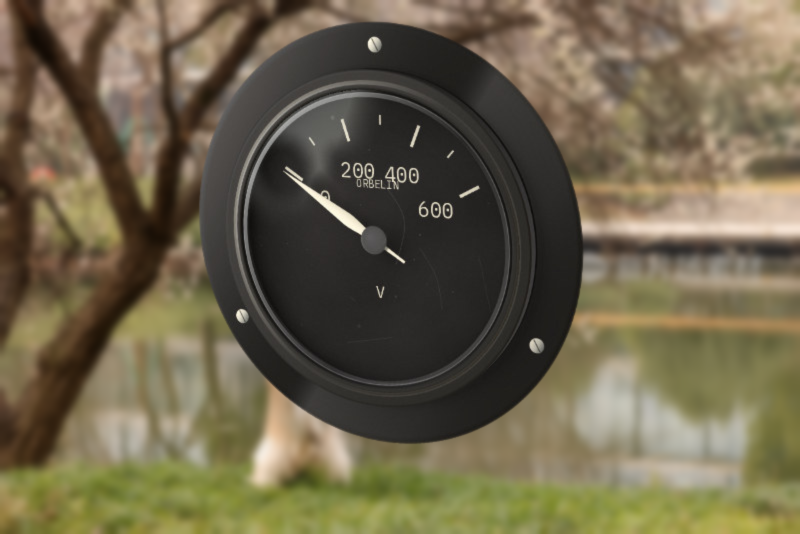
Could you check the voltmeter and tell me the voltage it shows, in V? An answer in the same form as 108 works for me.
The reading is 0
